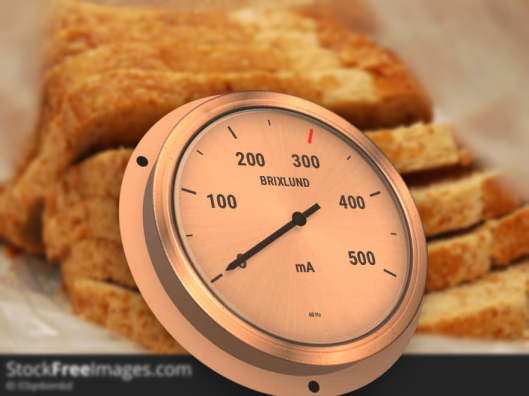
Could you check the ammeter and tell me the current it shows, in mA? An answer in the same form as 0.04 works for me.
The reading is 0
